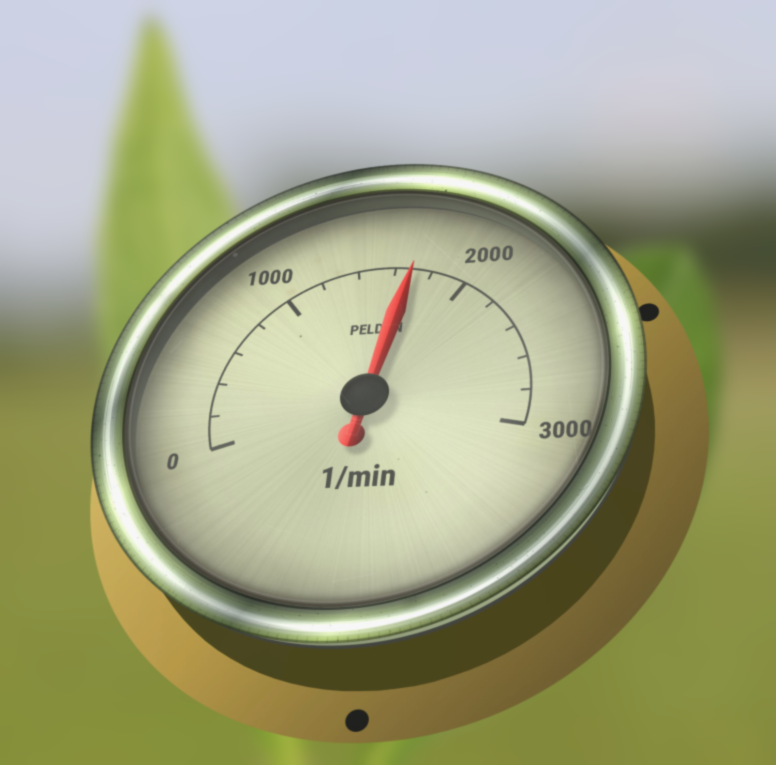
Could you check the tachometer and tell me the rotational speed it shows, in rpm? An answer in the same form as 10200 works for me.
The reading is 1700
